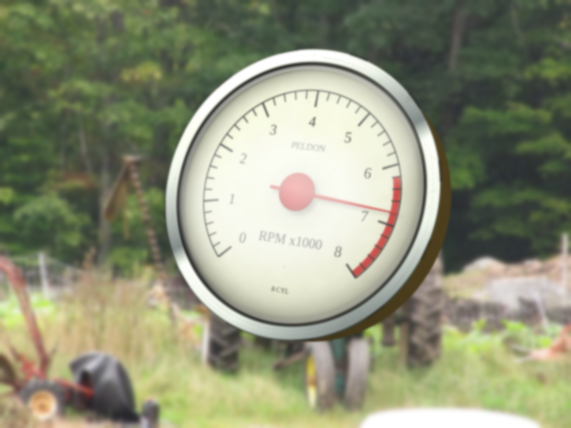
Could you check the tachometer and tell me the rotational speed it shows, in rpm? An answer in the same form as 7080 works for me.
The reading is 6800
